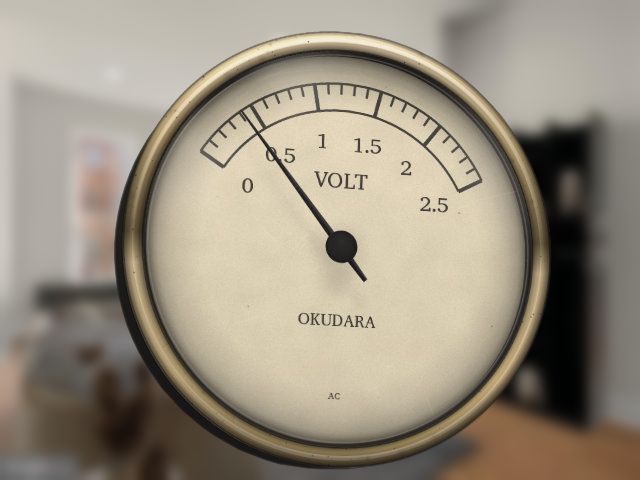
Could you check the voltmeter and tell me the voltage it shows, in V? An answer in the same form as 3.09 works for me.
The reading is 0.4
